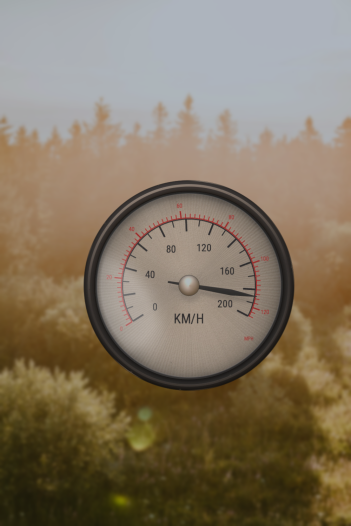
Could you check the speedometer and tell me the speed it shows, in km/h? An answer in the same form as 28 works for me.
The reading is 185
